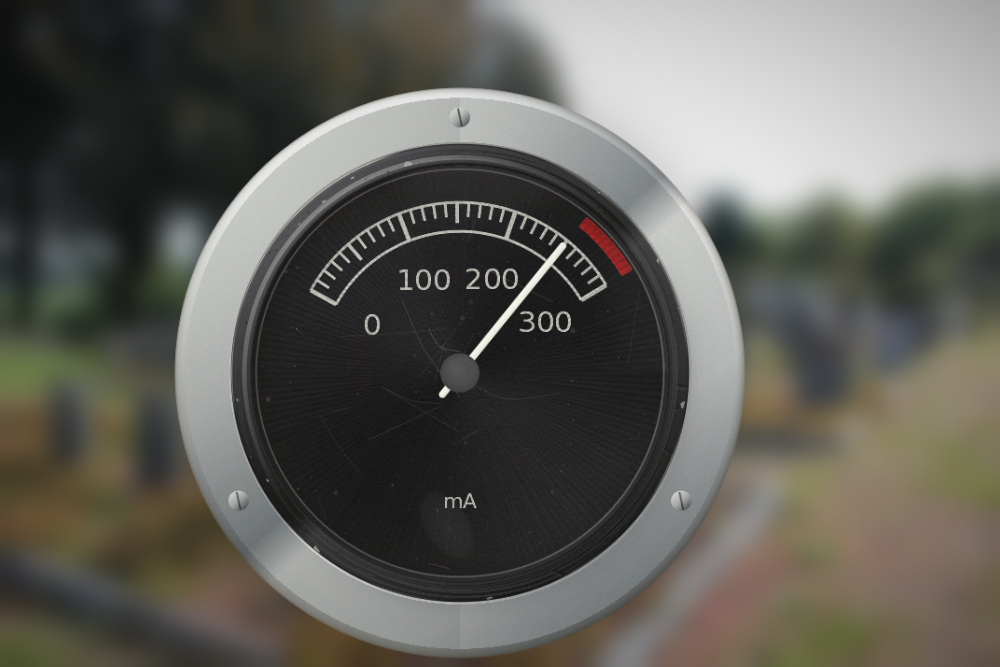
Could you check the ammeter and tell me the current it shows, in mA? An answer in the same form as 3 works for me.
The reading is 250
